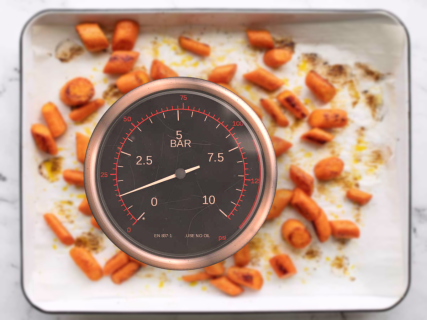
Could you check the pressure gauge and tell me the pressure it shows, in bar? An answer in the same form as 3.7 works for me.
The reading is 1
